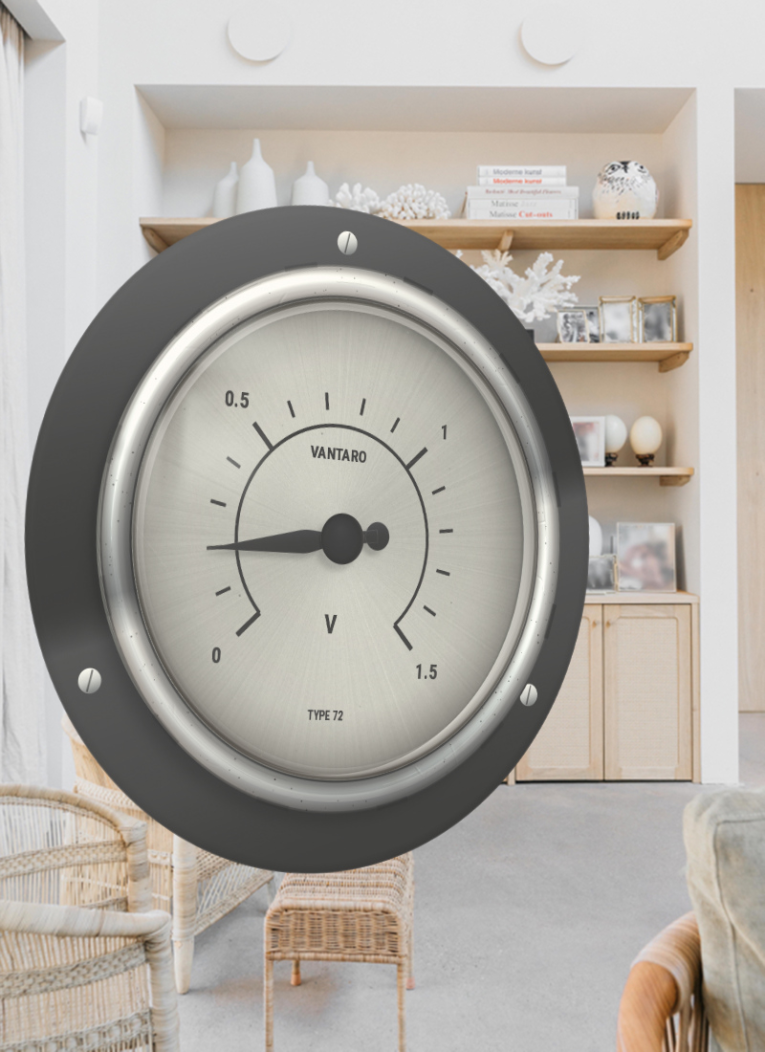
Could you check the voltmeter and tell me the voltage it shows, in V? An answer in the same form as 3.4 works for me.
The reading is 0.2
